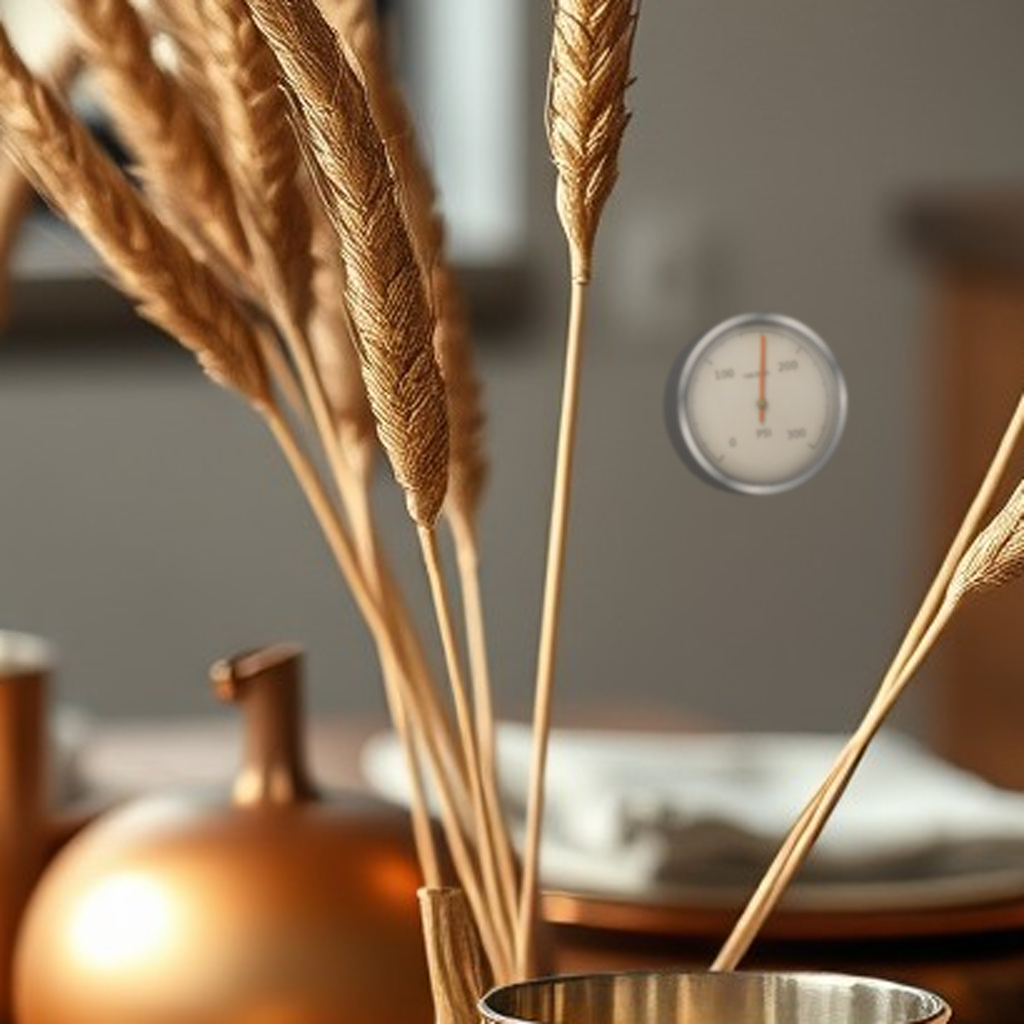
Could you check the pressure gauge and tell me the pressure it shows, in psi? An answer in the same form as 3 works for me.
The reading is 160
